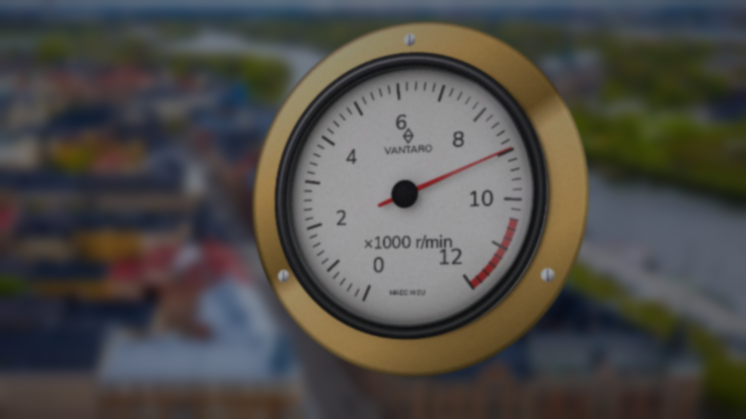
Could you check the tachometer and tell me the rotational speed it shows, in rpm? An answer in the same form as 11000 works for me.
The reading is 9000
